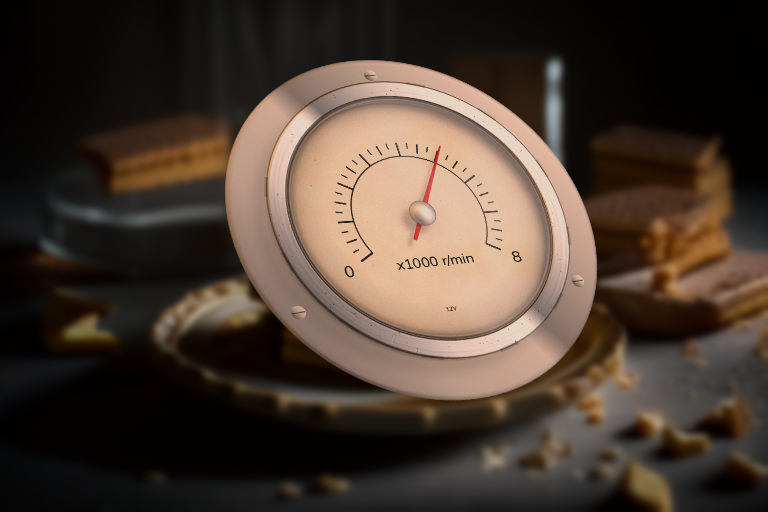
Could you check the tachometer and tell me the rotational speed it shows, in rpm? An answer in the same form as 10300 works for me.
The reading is 5000
